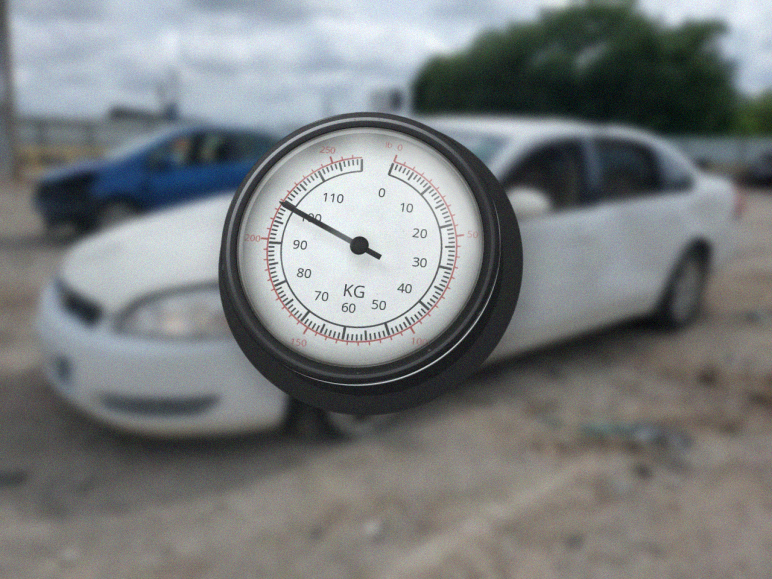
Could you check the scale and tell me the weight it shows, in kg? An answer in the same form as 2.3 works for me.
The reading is 99
